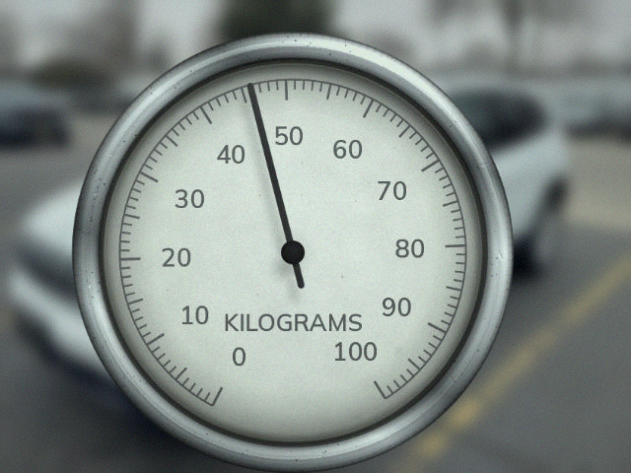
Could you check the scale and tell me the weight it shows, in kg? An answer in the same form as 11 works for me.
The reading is 46
